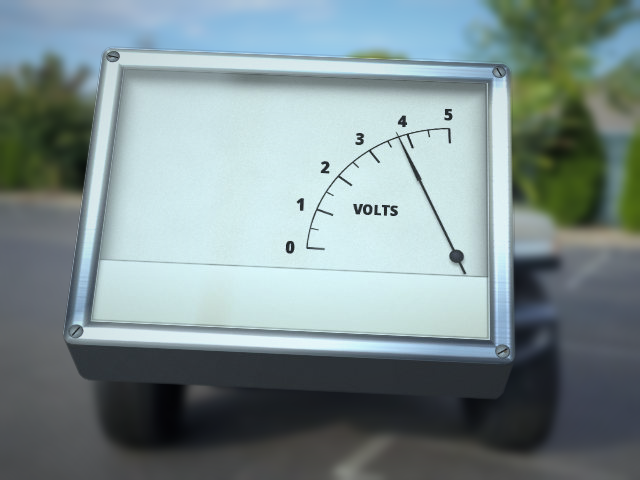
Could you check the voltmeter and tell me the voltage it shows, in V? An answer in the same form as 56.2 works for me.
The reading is 3.75
